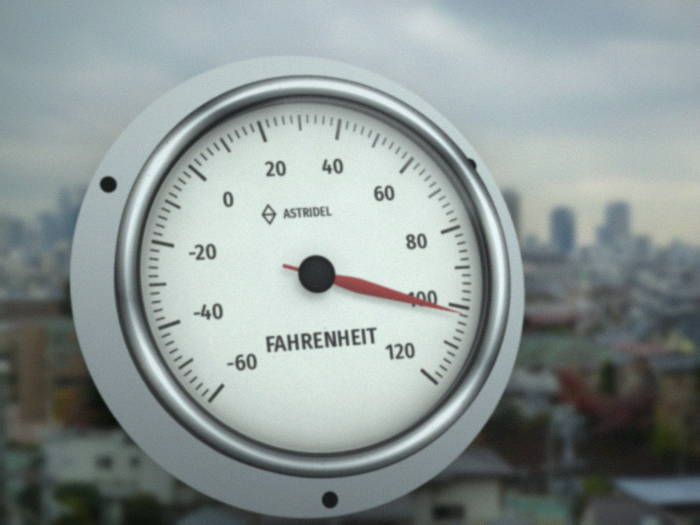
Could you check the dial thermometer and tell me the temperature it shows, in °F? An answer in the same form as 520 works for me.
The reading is 102
